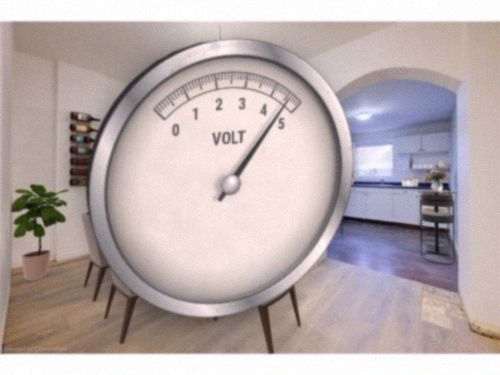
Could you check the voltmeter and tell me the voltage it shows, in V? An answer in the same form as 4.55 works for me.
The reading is 4.5
